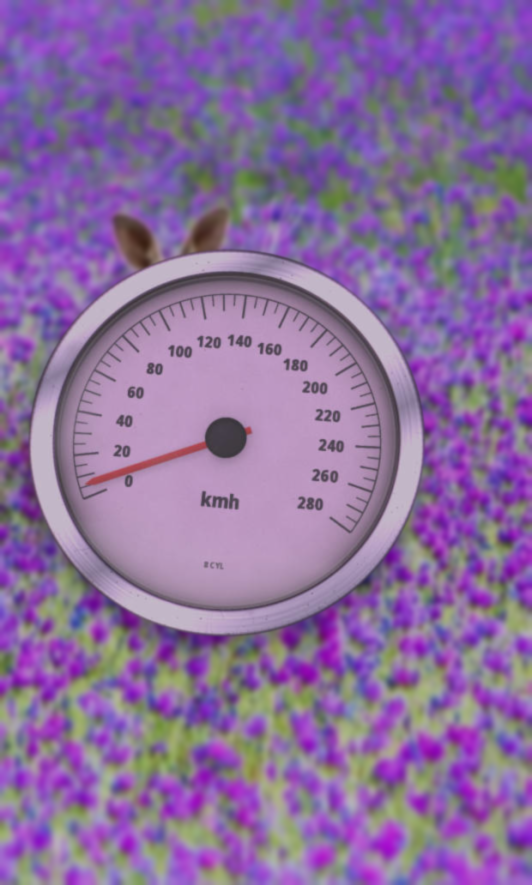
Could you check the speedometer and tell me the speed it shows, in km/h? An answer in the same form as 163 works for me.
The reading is 5
